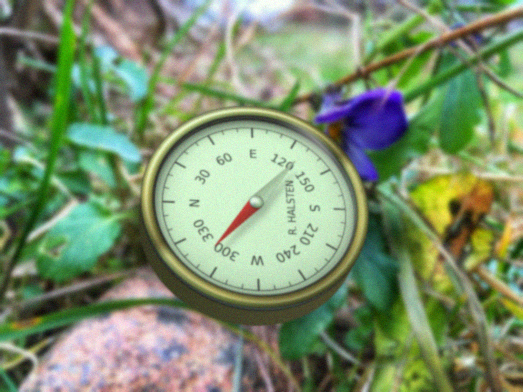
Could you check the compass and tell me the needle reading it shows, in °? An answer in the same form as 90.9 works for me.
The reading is 310
